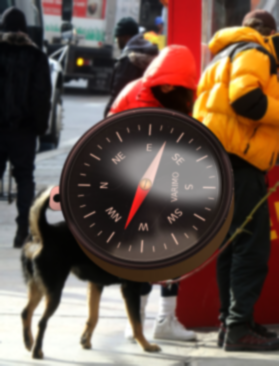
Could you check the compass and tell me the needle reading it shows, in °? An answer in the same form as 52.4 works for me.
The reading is 290
